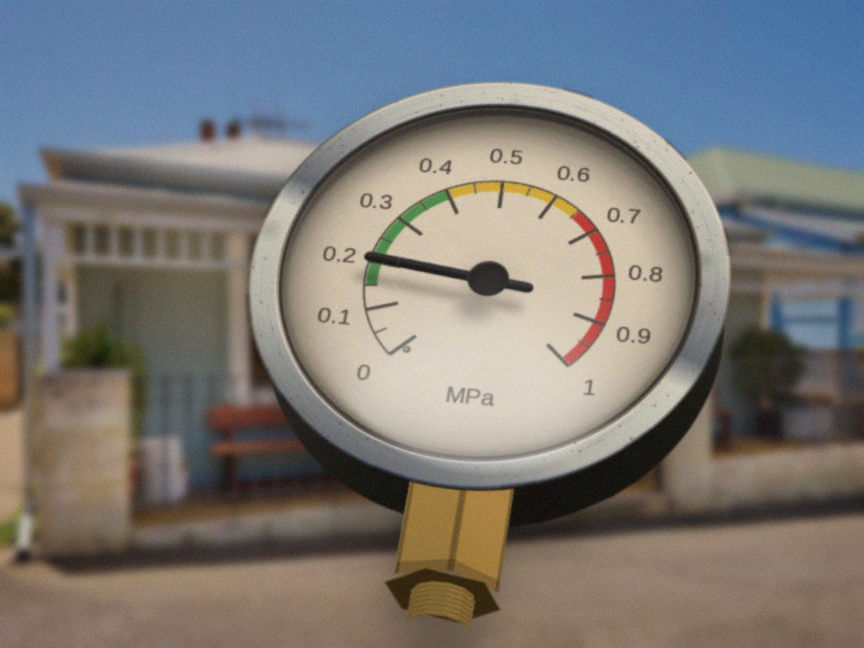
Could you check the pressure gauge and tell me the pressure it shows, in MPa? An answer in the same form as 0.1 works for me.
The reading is 0.2
